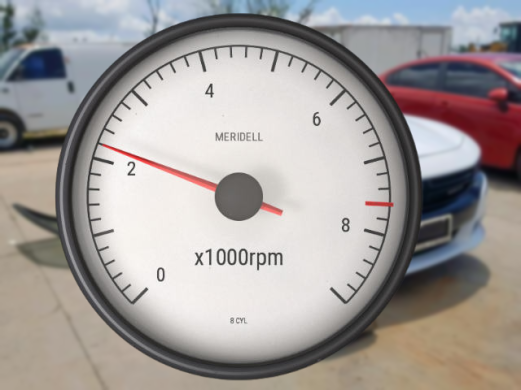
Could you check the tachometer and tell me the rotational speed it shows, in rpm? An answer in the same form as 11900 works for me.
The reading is 2200
